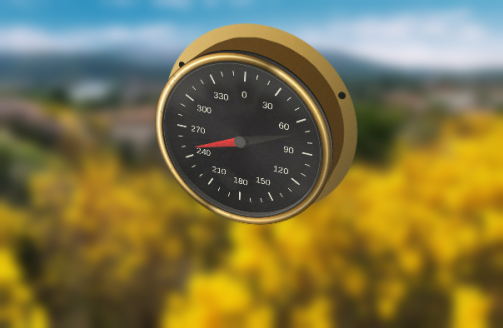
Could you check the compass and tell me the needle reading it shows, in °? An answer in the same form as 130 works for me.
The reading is 250
